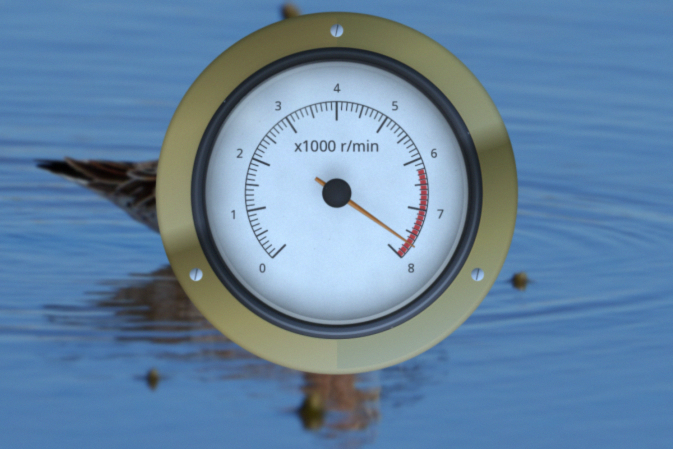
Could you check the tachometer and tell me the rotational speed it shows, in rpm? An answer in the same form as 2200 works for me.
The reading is 7700
